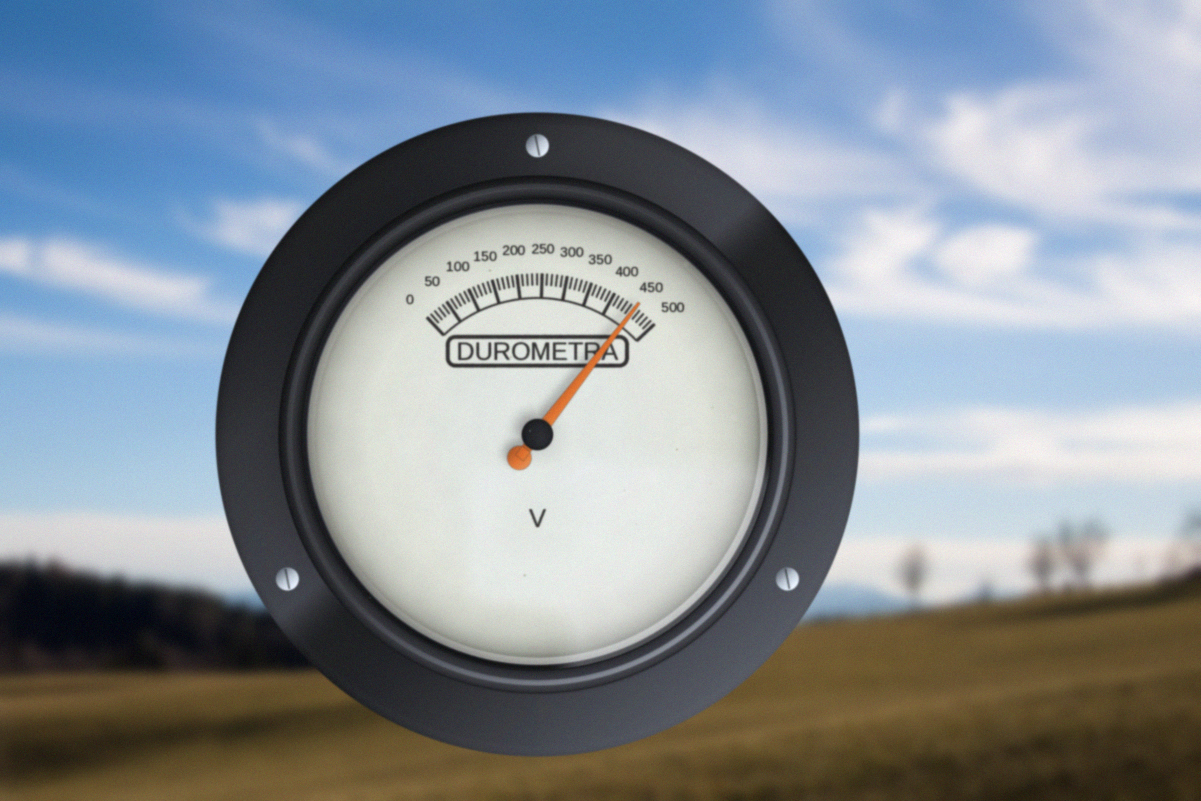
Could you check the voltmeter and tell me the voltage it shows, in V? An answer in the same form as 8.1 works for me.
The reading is 450
